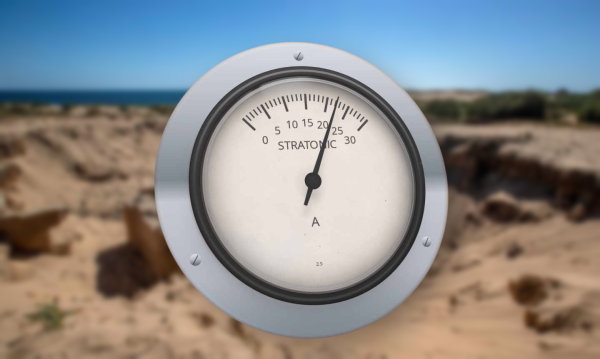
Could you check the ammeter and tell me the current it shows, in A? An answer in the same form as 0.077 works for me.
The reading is 22
